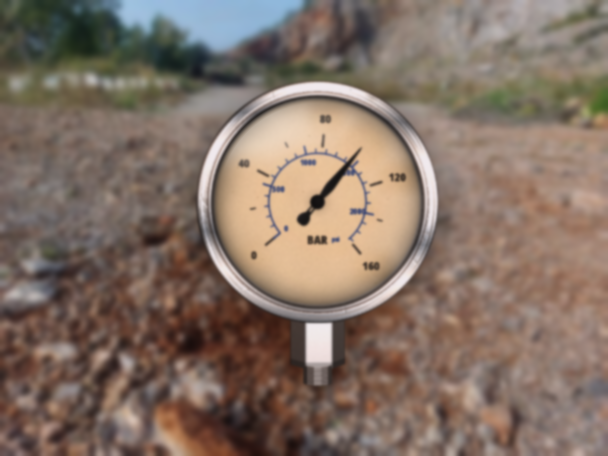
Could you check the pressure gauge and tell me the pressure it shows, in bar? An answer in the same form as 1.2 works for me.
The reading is 100
